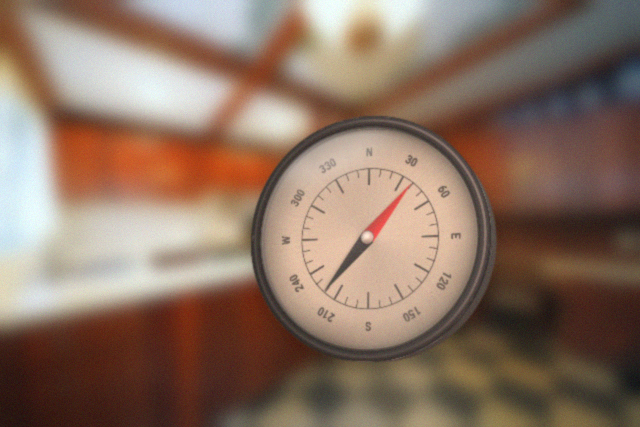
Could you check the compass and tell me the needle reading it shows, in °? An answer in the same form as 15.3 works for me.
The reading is 40
